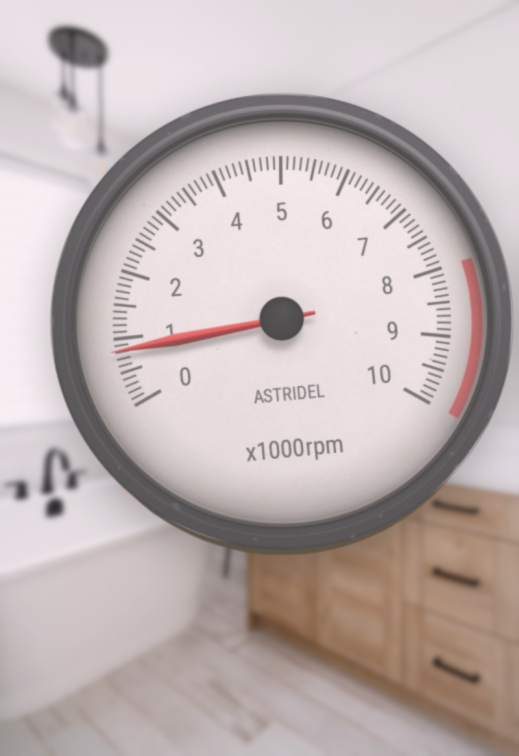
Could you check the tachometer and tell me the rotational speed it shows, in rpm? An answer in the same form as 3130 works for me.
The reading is 800
